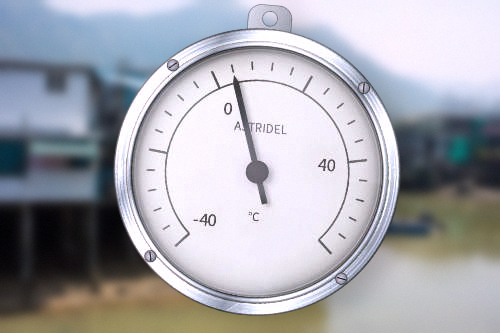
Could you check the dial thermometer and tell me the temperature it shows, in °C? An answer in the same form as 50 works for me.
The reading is 4
